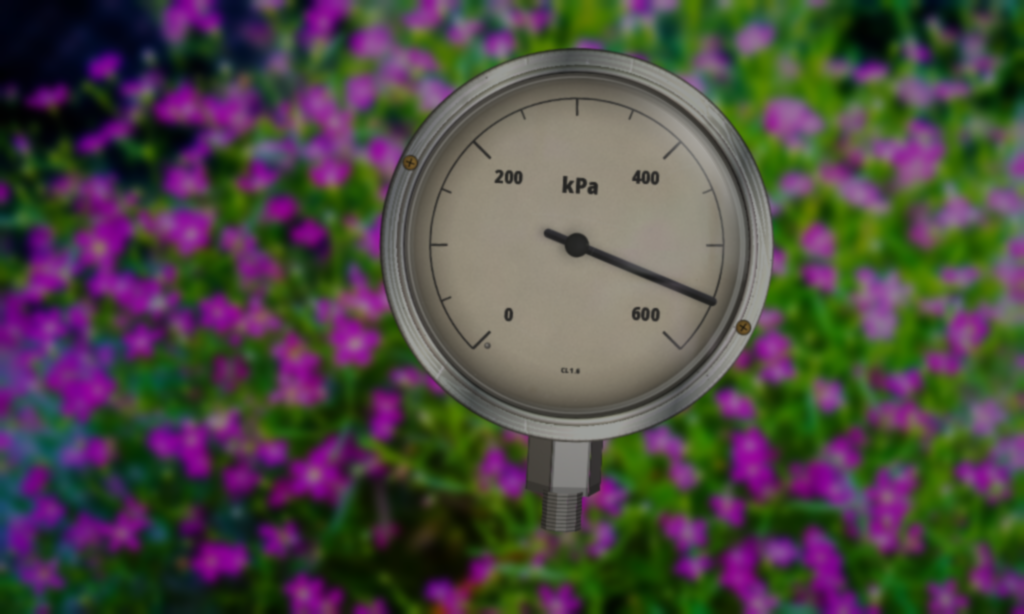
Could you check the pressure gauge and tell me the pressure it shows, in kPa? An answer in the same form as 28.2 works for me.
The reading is 550
